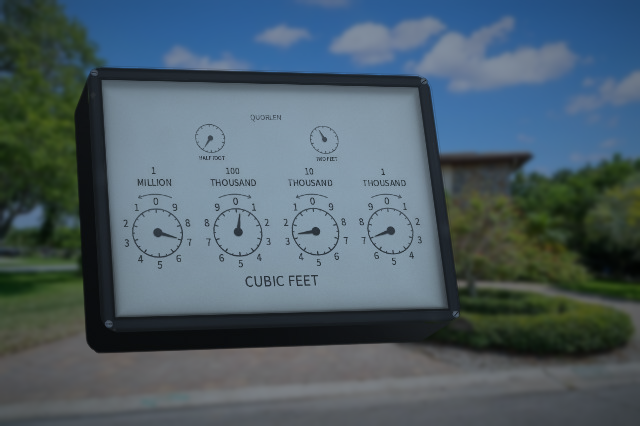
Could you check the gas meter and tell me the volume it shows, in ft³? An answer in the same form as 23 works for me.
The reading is 702700
